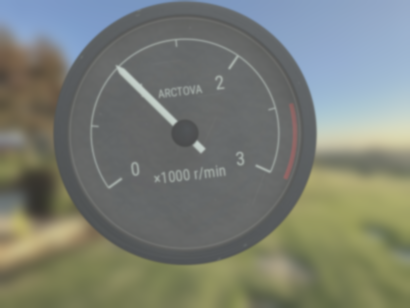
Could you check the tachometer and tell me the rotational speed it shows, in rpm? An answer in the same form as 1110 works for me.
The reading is 1000
